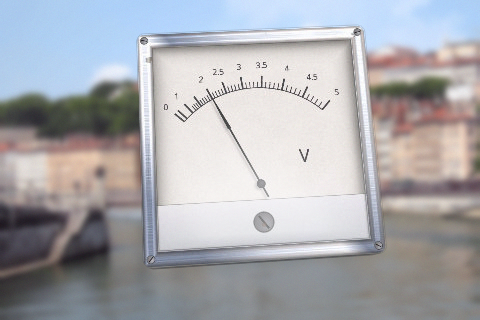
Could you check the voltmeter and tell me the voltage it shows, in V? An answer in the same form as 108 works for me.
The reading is 2
